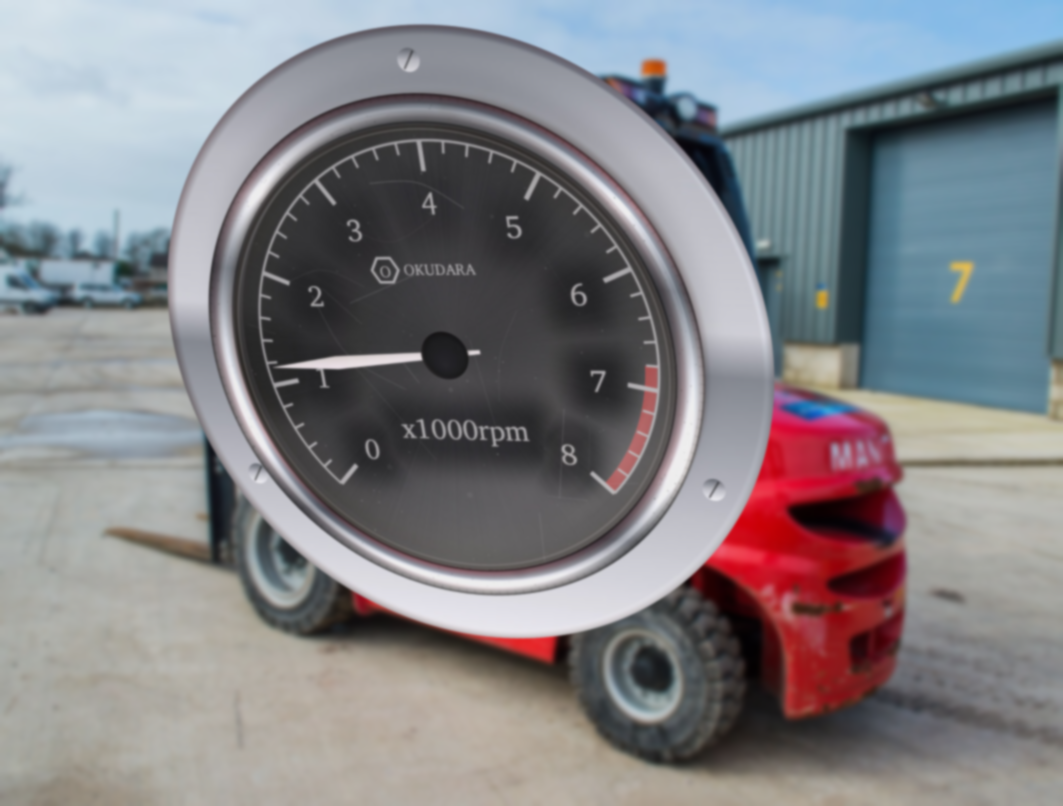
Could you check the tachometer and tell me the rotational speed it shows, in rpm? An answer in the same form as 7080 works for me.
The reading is 1200
